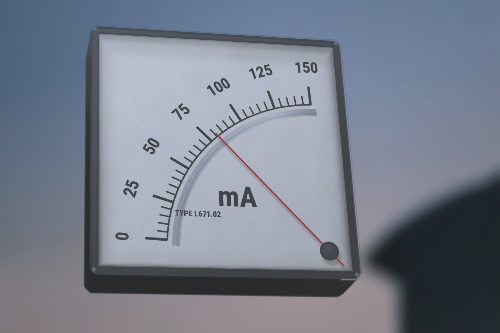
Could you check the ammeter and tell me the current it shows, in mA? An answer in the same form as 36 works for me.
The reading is 80
